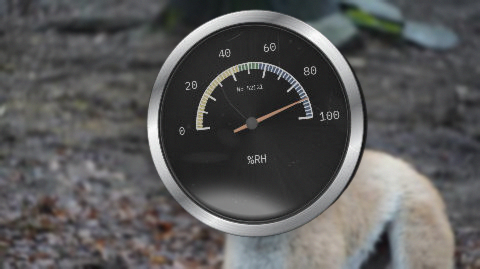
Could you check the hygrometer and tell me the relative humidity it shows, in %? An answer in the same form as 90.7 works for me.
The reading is 90
